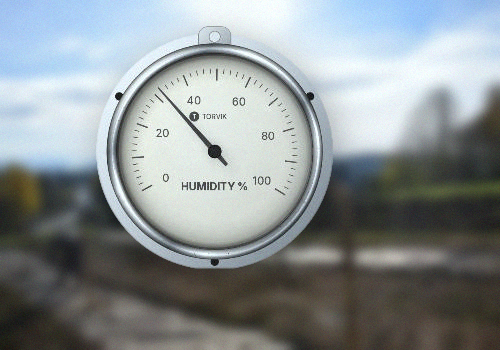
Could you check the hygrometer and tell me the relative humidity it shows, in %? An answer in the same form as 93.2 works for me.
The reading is 32
